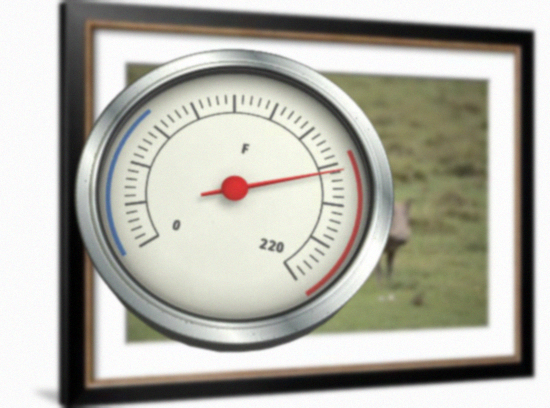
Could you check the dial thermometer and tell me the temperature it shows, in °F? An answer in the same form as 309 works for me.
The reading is 164
